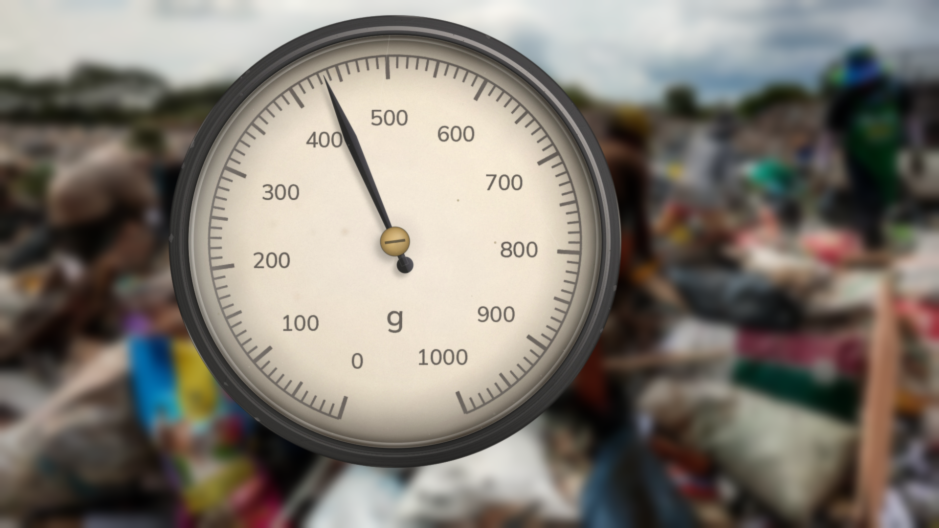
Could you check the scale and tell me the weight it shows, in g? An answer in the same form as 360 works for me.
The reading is 435
